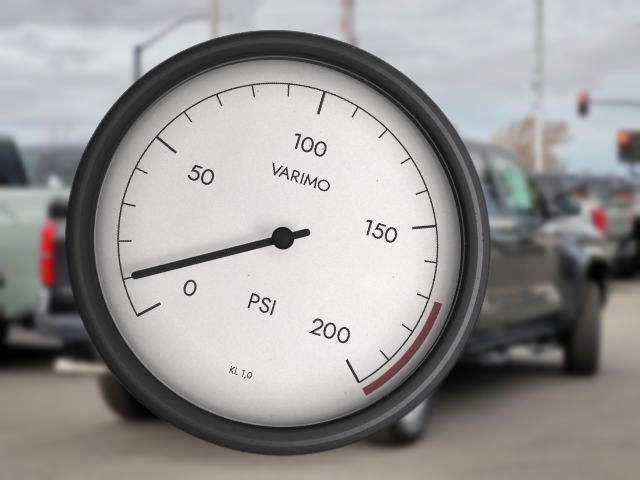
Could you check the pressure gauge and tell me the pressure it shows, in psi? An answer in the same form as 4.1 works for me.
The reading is 10
